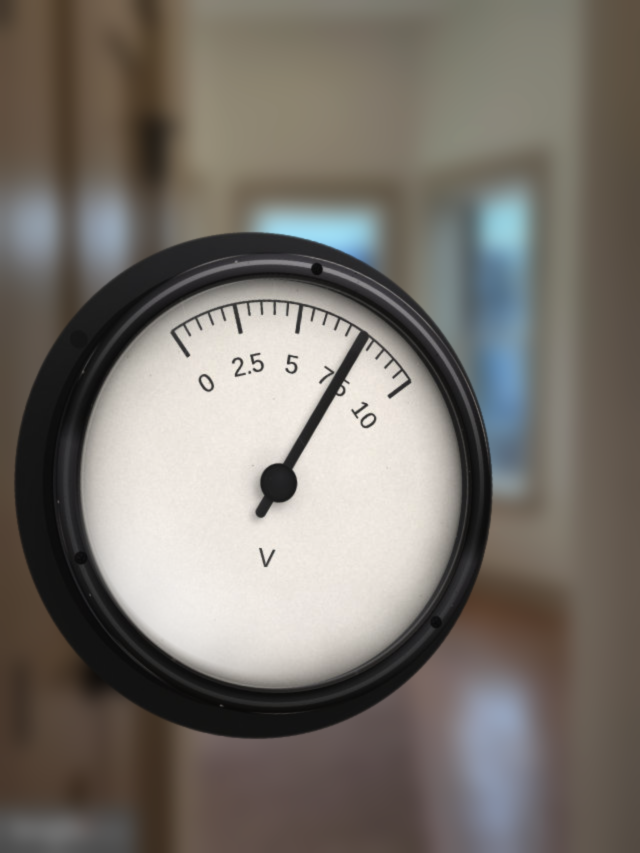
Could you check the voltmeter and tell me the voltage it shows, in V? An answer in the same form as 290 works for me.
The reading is 7.5
